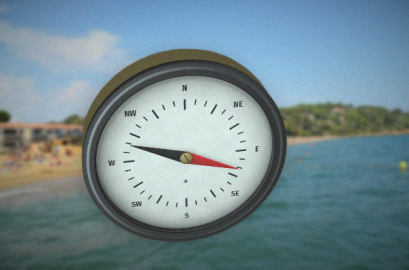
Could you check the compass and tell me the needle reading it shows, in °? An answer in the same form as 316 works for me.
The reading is 110
